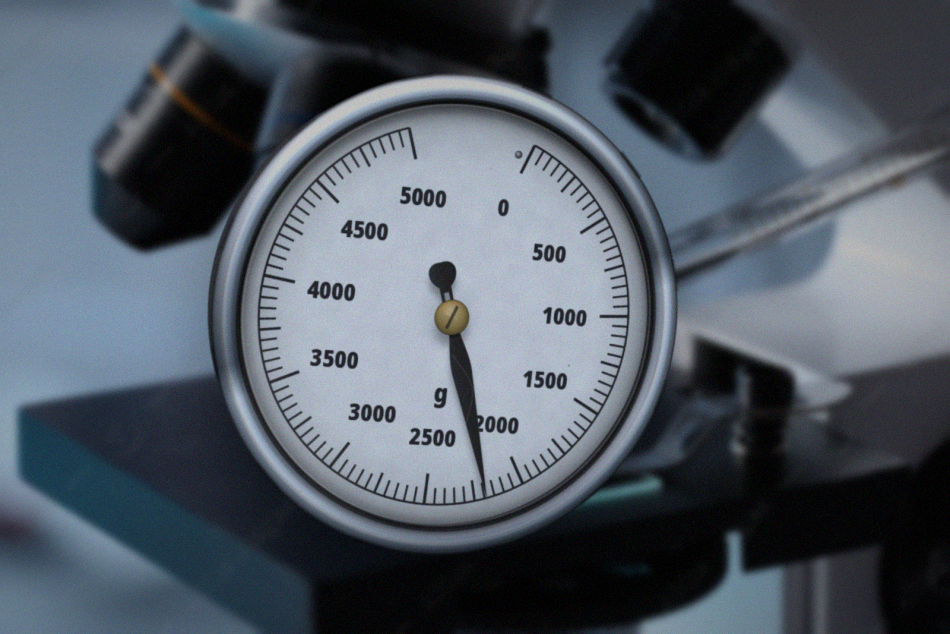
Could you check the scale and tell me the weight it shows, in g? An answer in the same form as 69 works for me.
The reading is 2200
